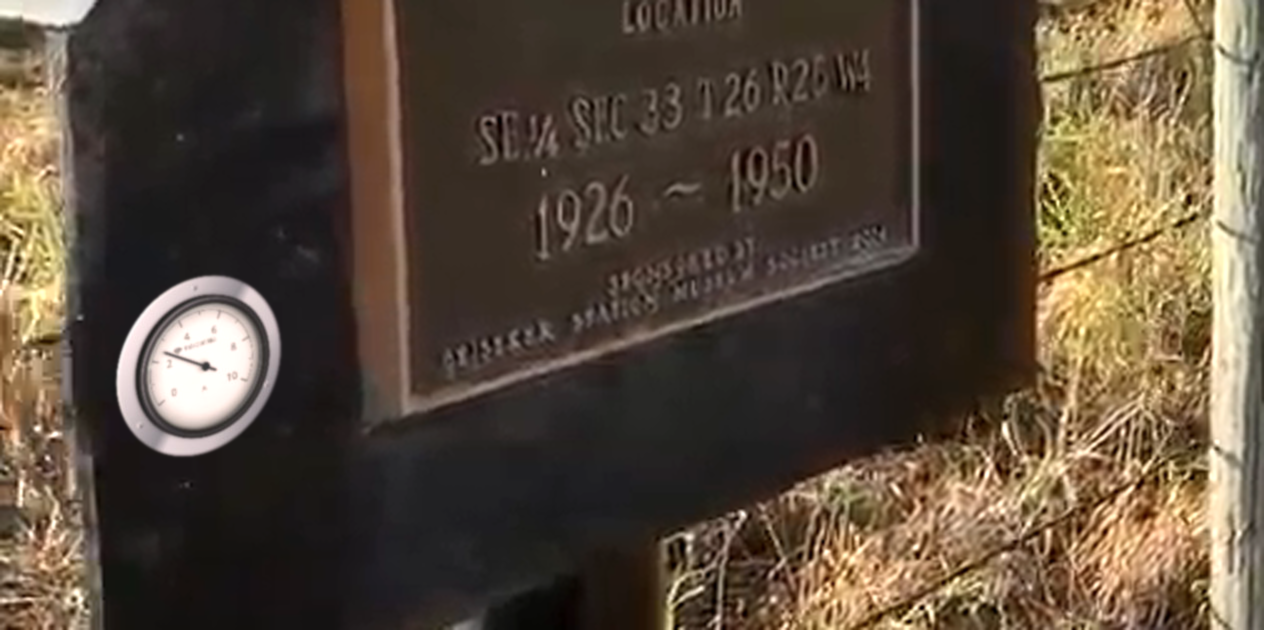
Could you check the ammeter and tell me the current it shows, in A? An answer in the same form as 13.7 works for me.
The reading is 2.5
